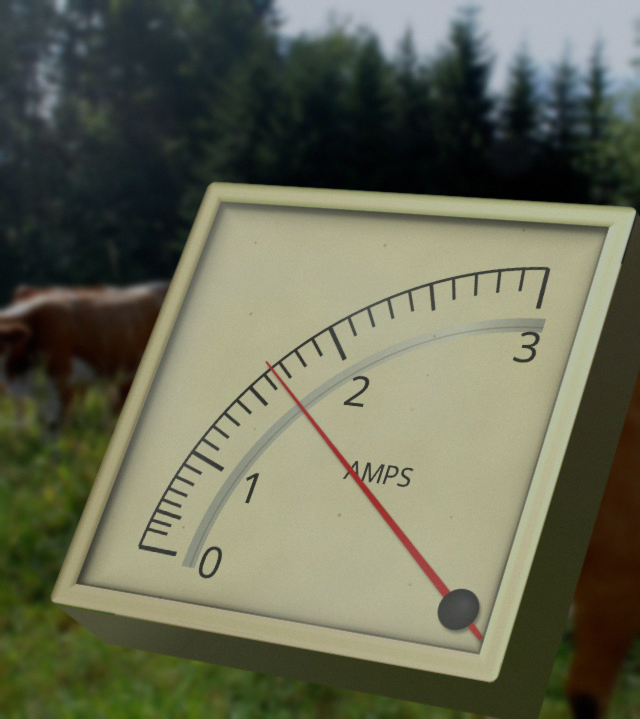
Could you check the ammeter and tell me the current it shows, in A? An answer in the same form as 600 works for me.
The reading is 1.65
